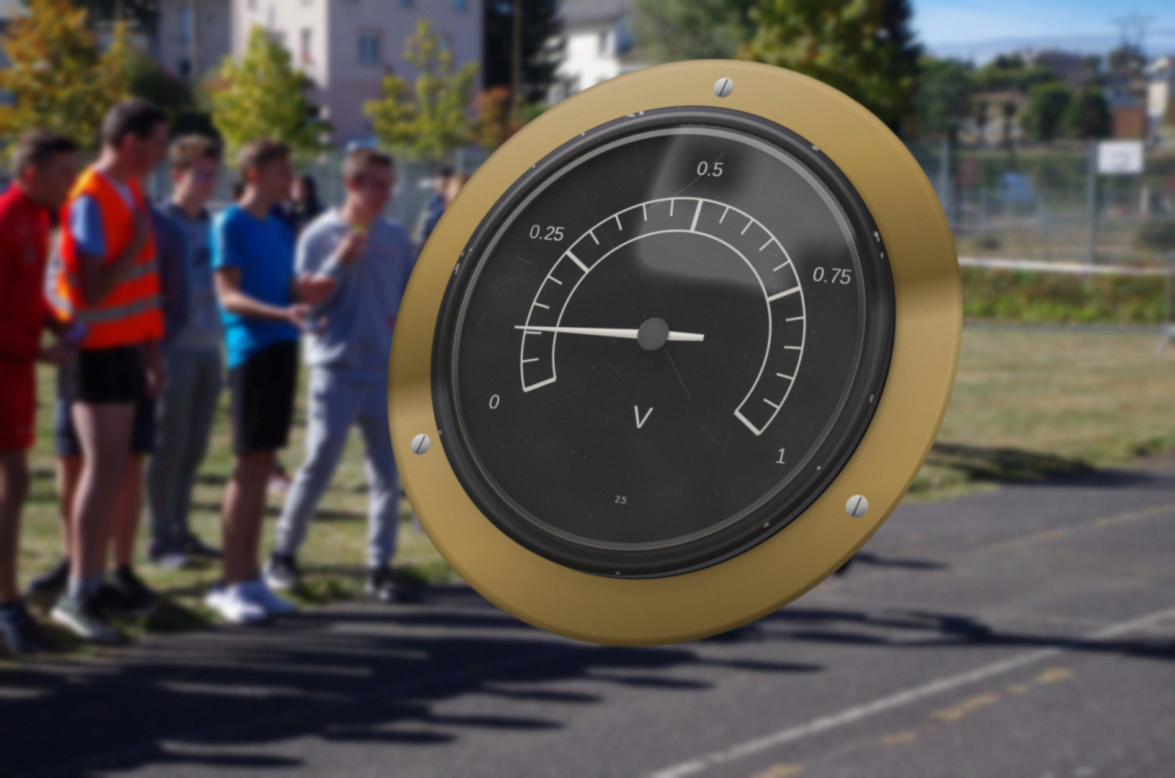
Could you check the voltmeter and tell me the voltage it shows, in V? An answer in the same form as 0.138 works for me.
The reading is 0.1
